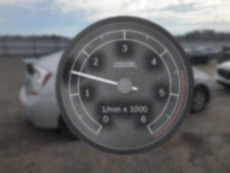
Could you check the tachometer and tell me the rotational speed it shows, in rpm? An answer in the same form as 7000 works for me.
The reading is 1500
